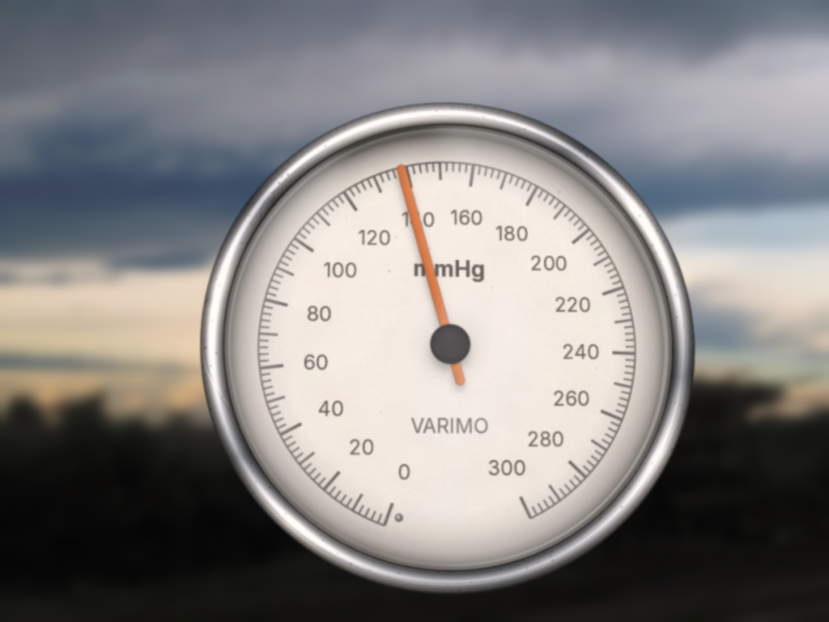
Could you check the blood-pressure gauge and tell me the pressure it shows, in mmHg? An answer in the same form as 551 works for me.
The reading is 138
